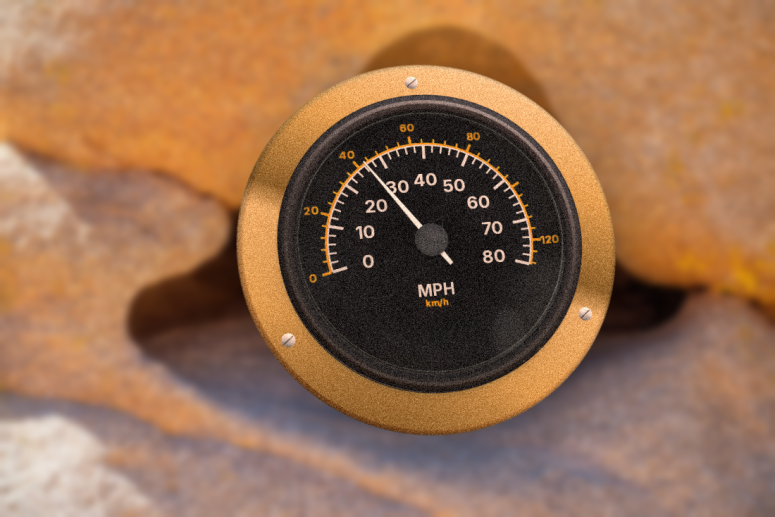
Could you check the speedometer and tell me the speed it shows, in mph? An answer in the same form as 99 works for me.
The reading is 26
